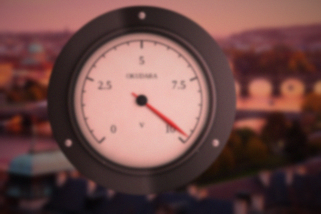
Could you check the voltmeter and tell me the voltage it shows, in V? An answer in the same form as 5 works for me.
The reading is 9.75
